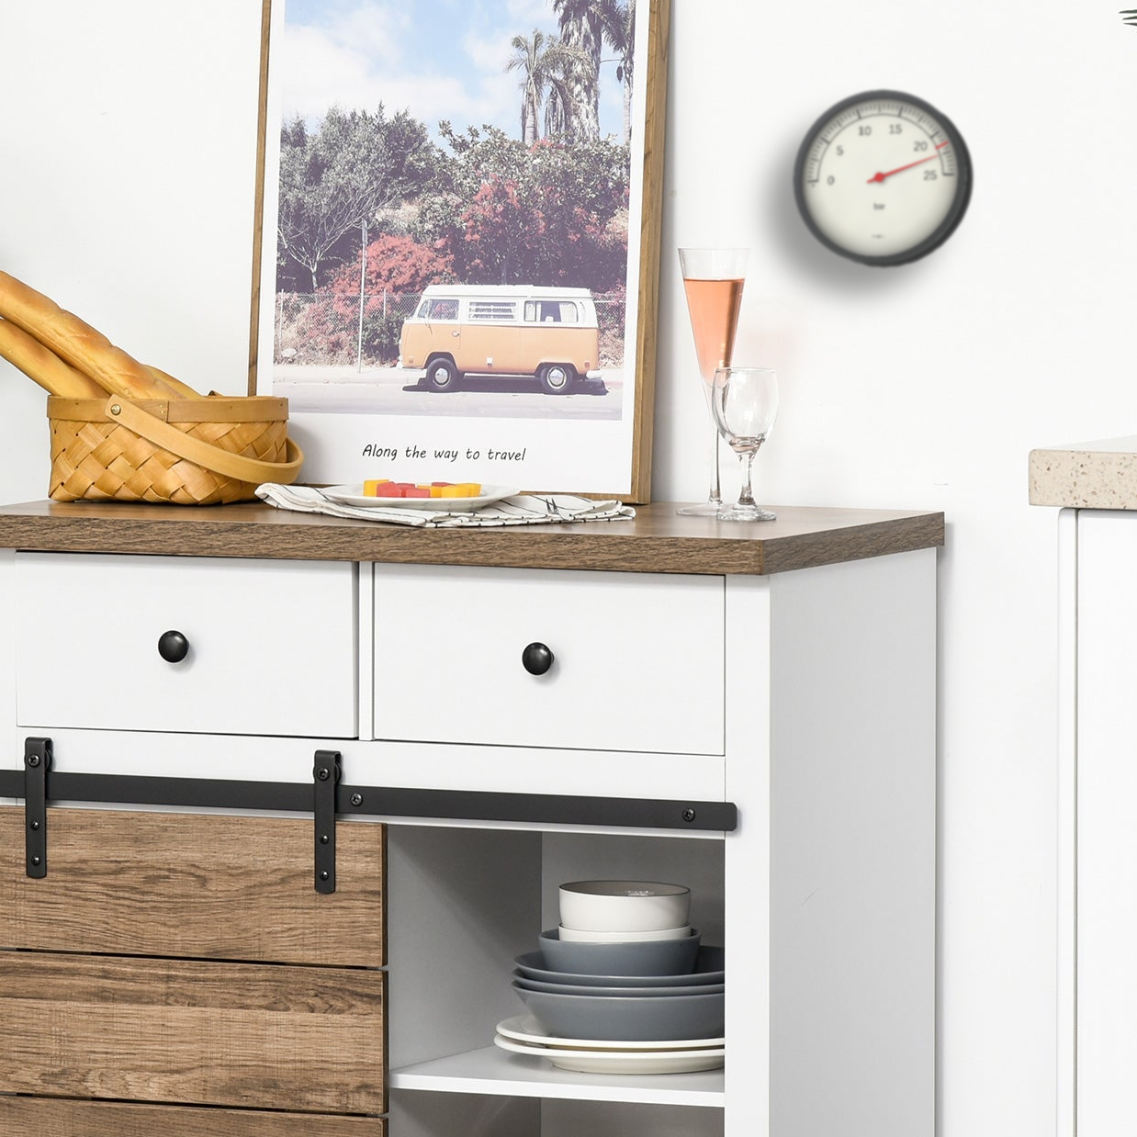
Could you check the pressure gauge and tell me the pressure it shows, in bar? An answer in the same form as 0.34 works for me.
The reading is 22.5
